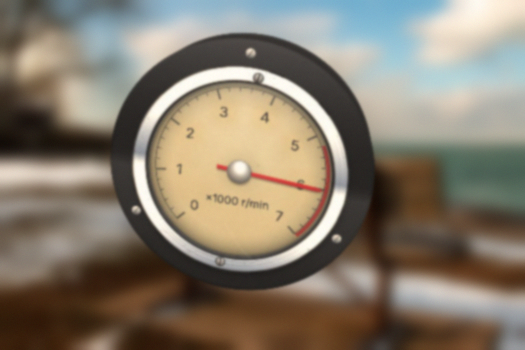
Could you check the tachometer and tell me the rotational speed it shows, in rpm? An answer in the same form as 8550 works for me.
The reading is 6000
